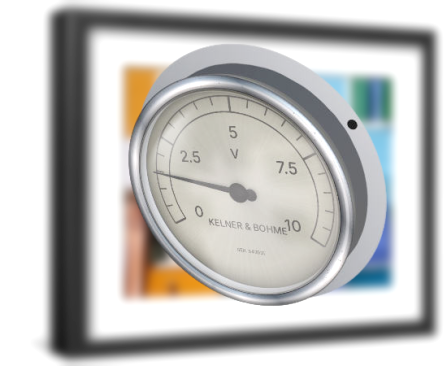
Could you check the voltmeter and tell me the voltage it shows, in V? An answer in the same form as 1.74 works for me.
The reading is 1.5
